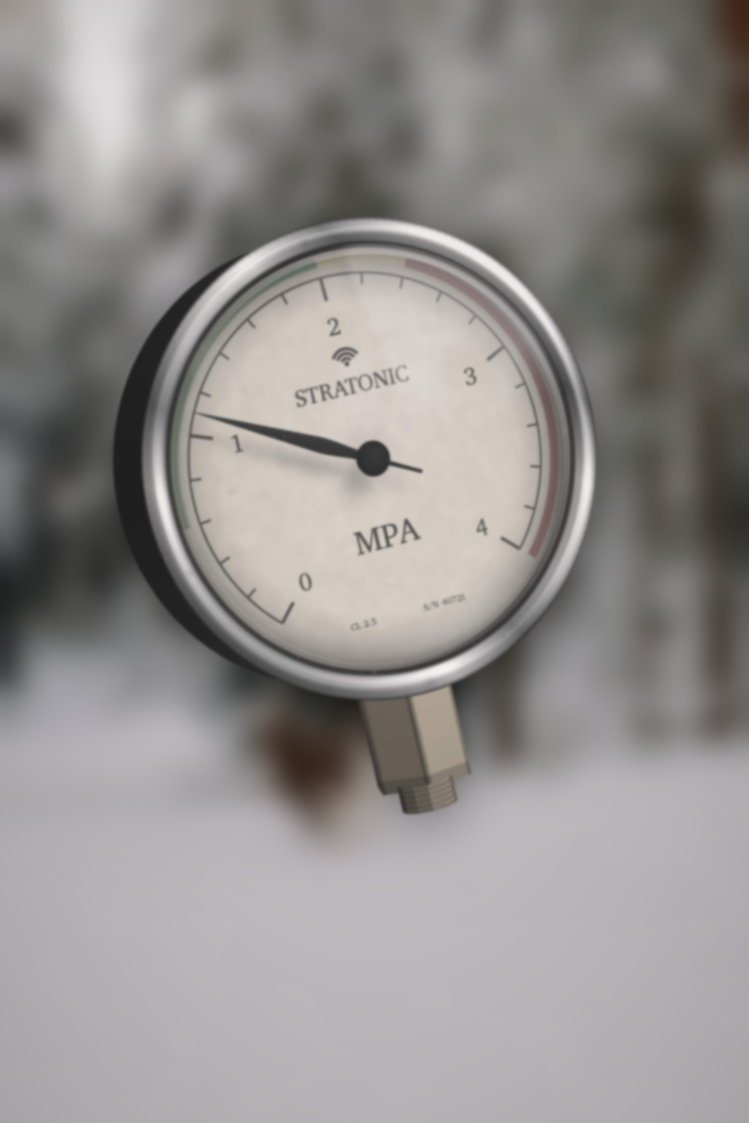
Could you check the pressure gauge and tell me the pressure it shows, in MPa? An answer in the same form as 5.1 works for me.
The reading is 1.1
